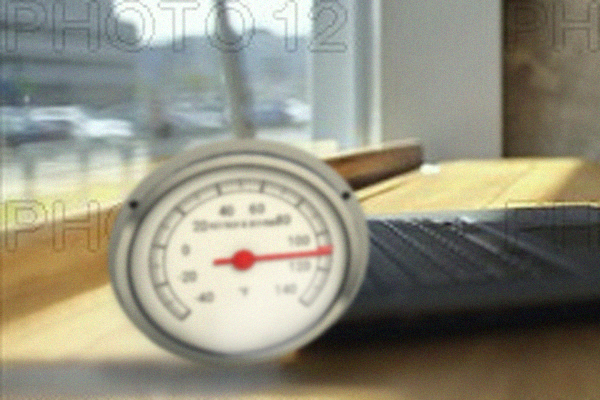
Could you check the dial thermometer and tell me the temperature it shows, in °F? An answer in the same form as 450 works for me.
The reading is 110
